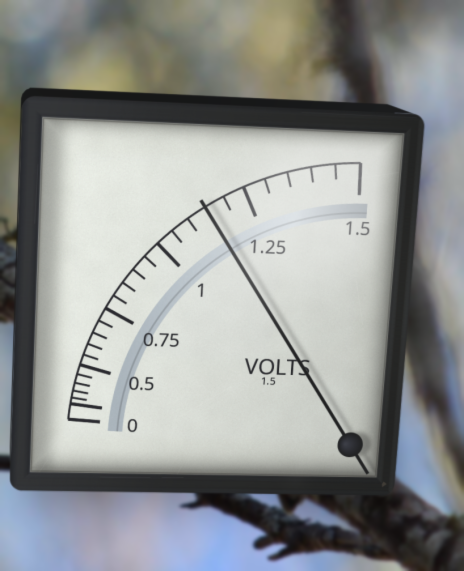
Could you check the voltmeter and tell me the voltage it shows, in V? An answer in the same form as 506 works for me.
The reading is 1.15
